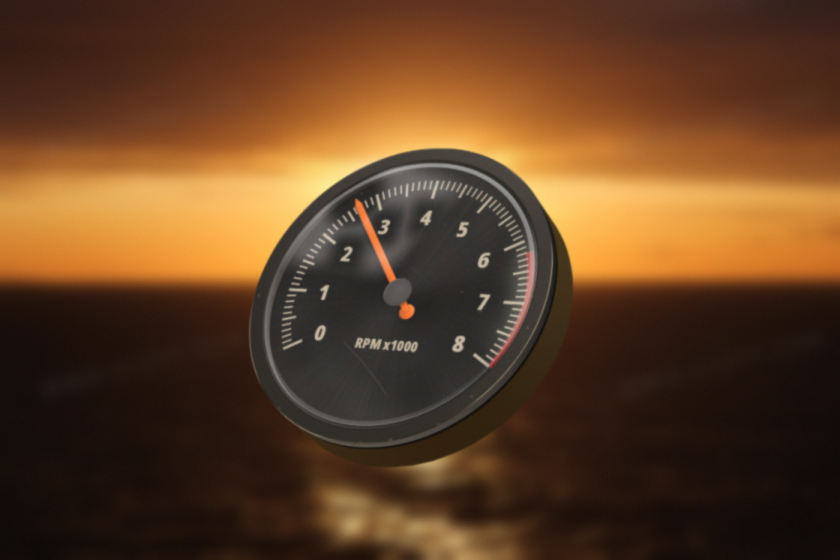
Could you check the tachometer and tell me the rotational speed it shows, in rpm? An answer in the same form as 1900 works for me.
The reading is 2700
